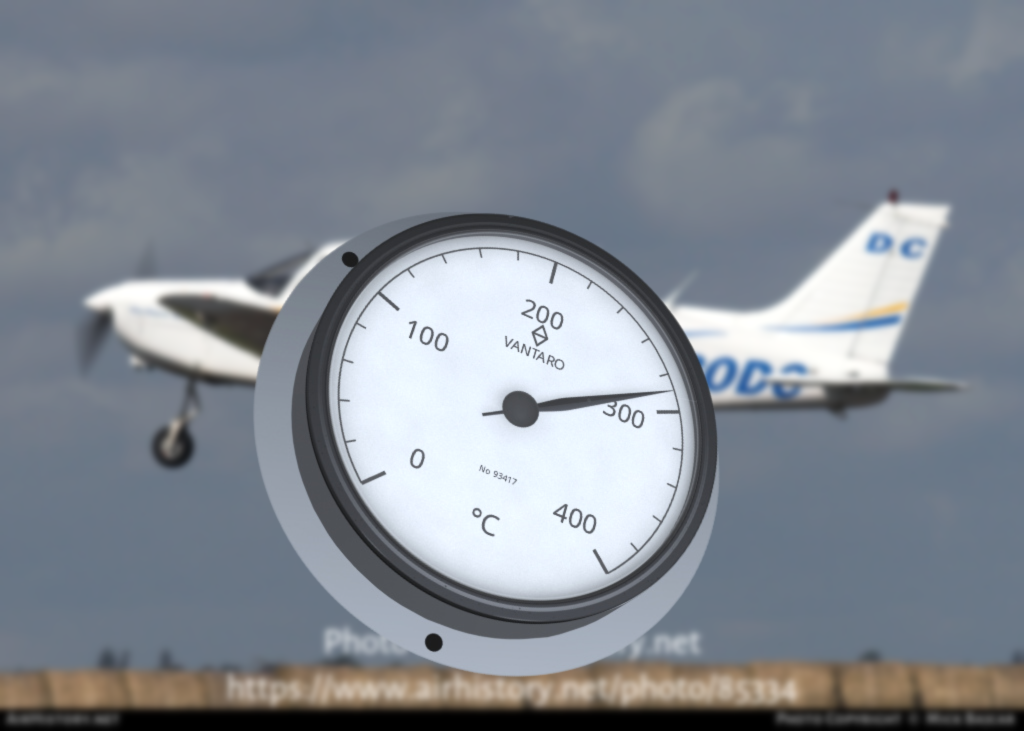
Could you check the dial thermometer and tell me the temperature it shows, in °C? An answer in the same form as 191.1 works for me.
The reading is 290
